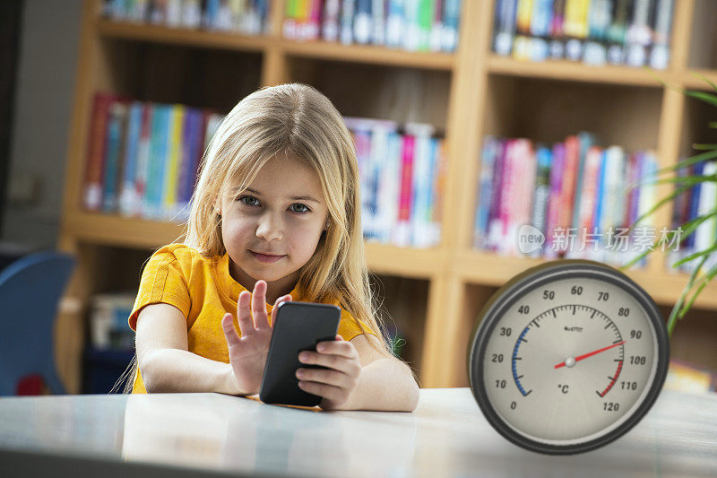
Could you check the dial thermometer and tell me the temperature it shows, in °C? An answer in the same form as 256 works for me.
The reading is 90
